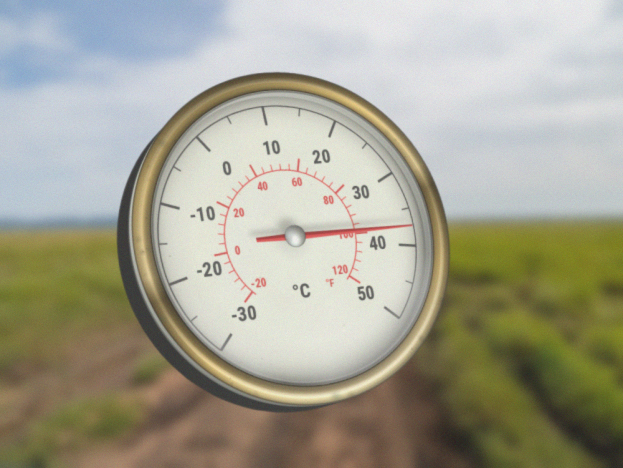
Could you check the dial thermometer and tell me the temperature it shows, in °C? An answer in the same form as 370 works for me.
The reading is 37.5
